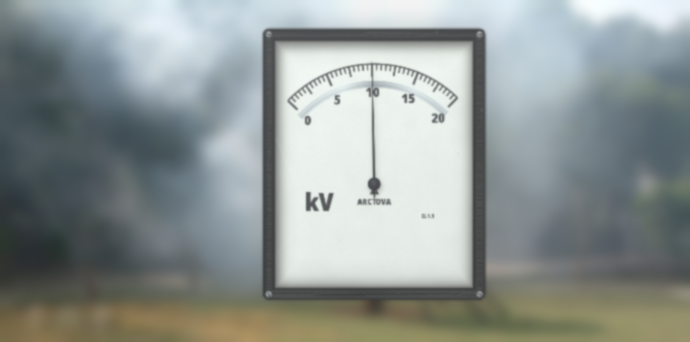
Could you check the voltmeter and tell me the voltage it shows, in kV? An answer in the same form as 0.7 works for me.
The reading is 10
